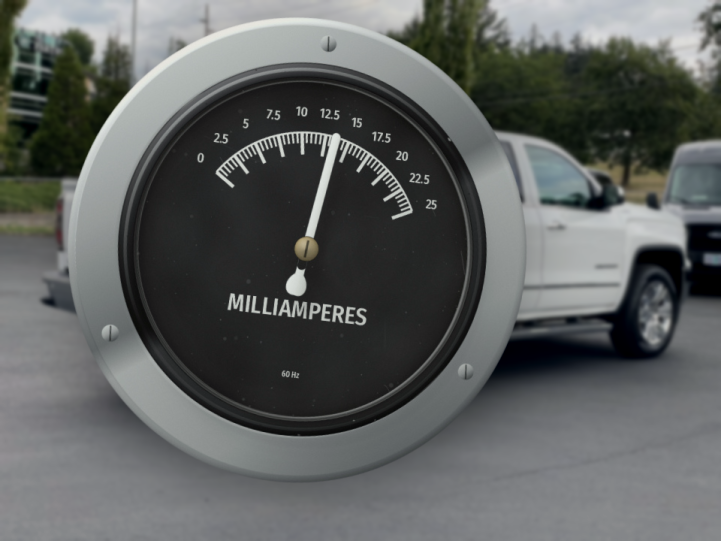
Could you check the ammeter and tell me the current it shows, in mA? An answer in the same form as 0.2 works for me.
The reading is 13.5
